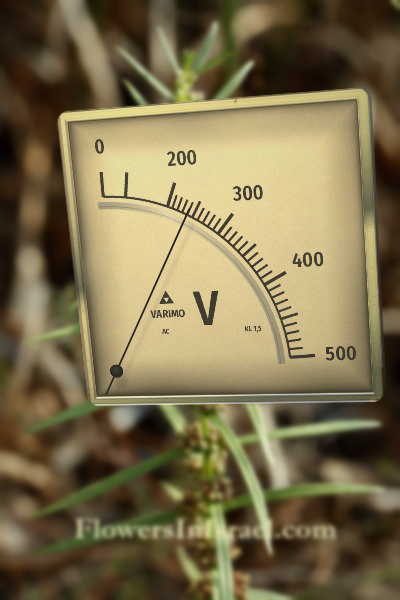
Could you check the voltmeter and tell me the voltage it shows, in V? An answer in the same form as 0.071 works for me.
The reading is 240
